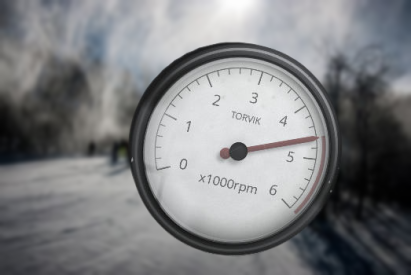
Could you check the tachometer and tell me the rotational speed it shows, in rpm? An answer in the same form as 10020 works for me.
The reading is 4600
